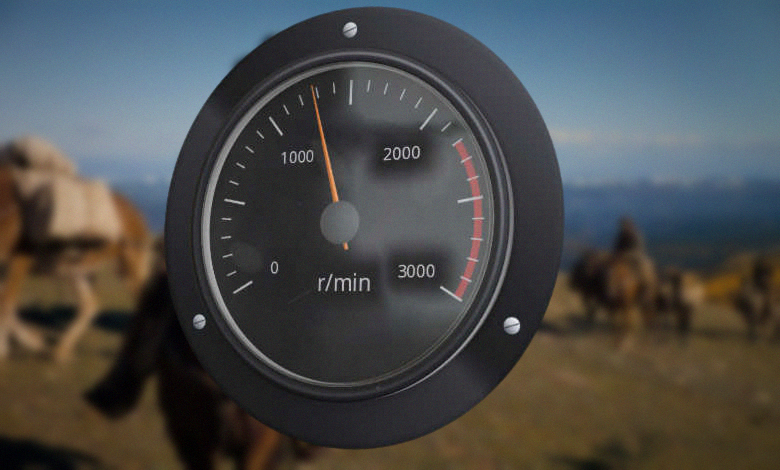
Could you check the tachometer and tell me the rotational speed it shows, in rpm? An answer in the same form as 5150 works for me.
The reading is 1300
